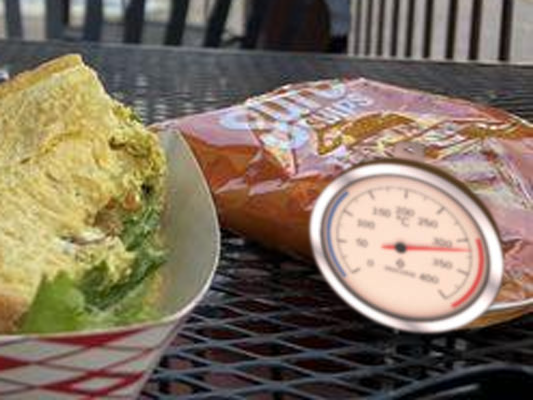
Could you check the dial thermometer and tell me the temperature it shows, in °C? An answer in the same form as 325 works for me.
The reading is 312.5
